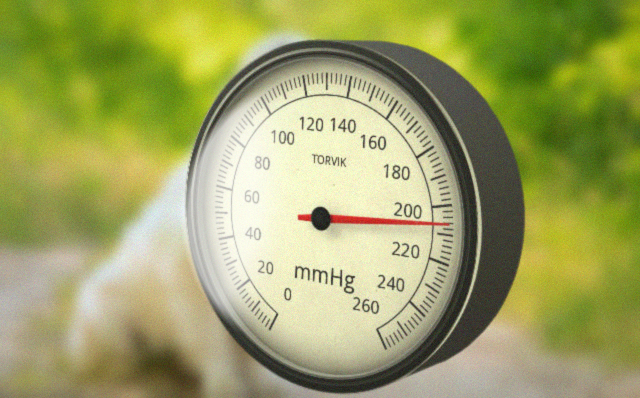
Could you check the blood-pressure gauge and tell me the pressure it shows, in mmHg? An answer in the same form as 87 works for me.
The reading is 206
